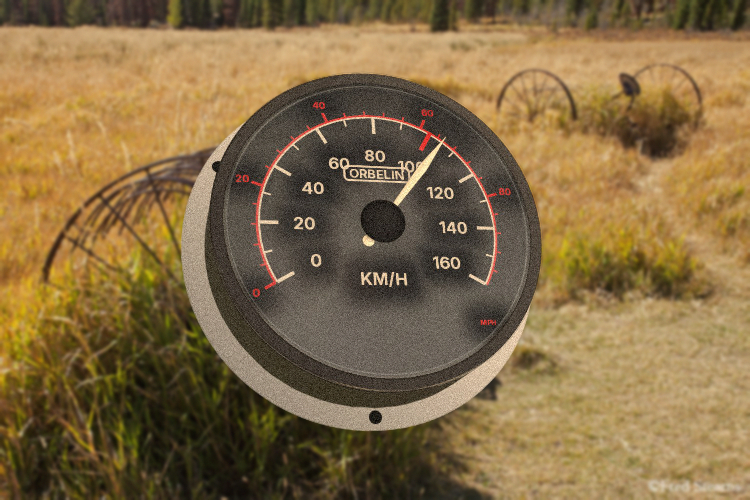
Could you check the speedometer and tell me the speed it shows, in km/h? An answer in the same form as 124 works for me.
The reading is 105
